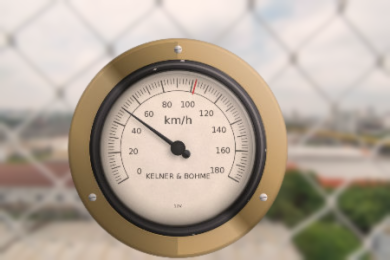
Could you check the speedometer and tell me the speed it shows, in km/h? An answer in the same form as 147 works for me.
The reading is 50
